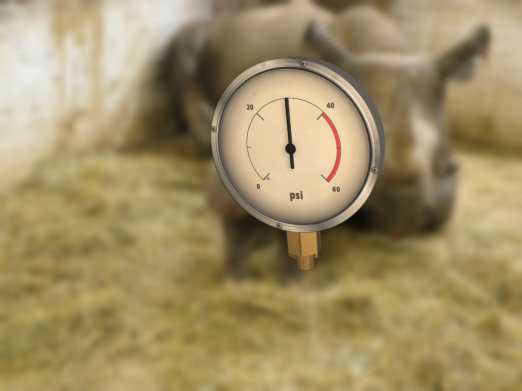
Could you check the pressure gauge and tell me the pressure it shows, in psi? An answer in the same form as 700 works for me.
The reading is 30
